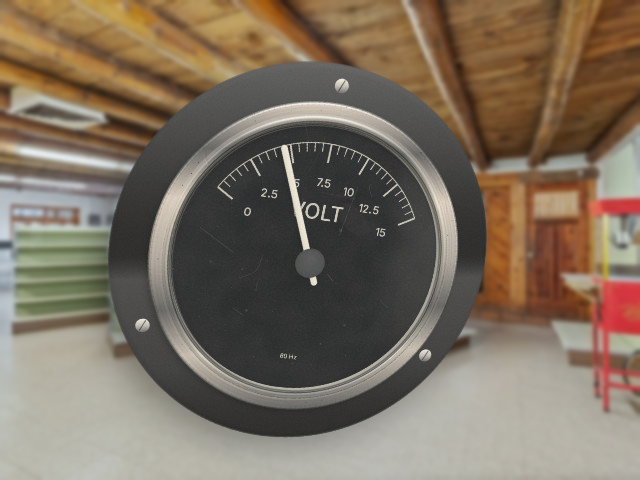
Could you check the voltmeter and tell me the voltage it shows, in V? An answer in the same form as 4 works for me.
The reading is 4.5
